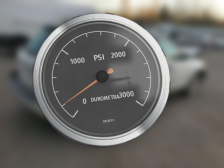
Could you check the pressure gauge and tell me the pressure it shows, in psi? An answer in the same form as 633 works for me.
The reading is 200
